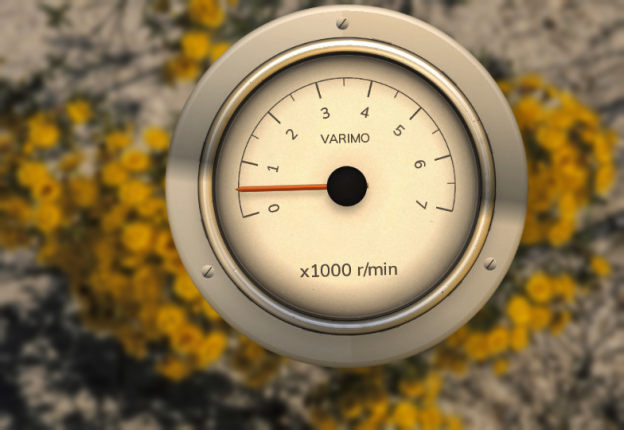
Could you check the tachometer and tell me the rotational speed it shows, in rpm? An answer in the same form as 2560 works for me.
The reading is 500
